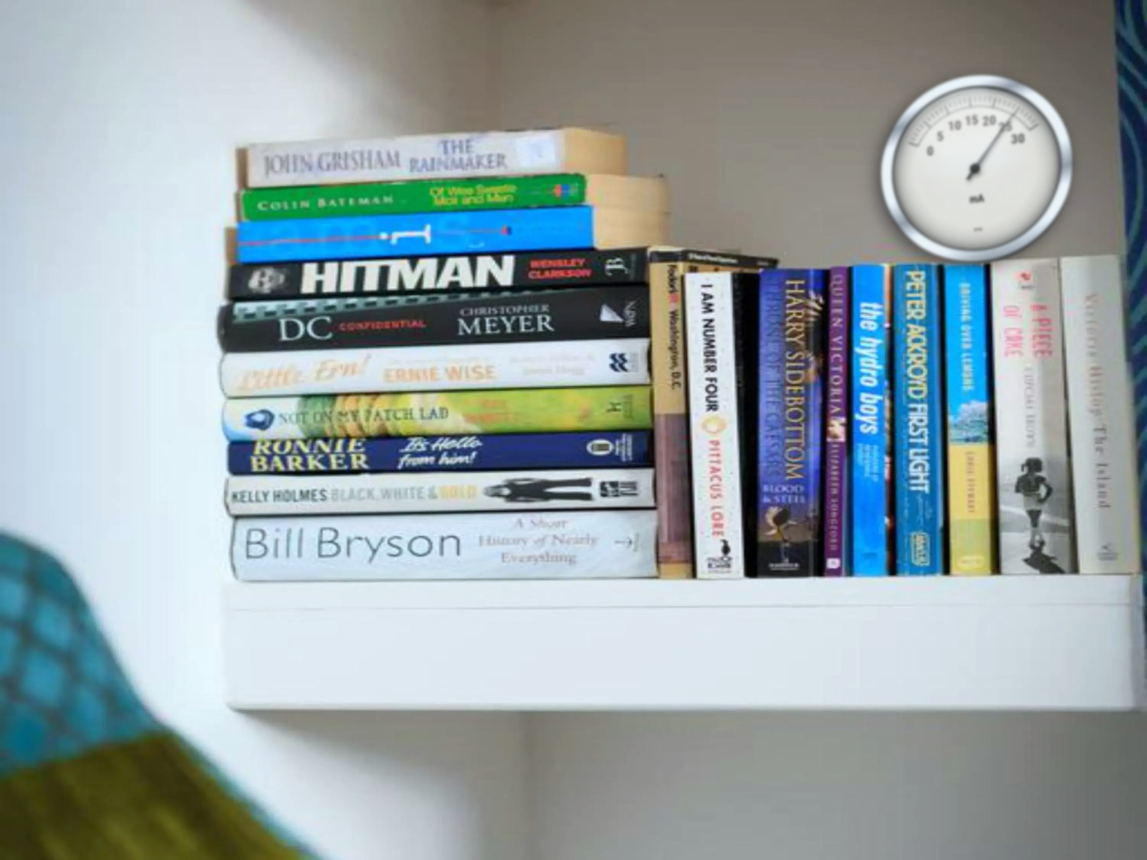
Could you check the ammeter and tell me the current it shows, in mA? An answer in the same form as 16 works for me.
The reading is 25
